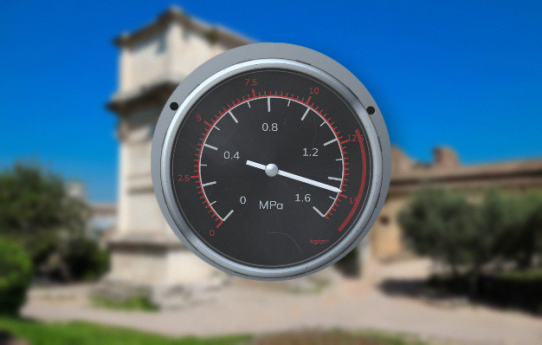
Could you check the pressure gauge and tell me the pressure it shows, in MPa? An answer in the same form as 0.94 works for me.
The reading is 1.45
